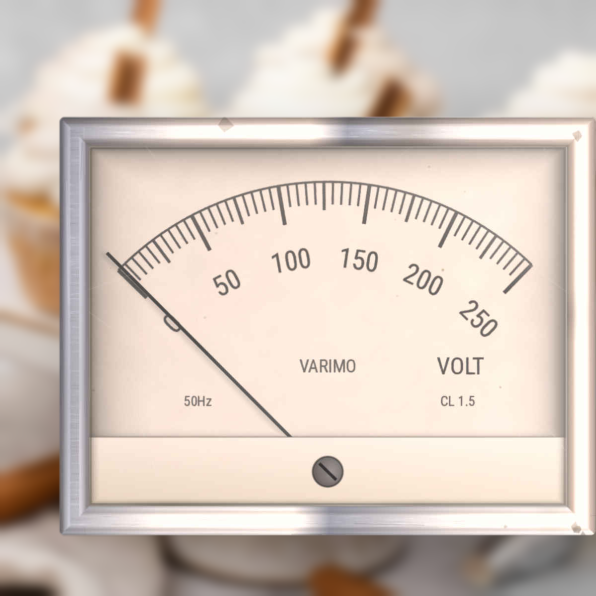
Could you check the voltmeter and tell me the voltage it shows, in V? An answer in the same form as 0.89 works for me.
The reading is 2.5
